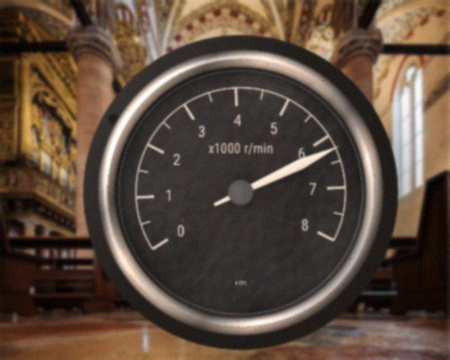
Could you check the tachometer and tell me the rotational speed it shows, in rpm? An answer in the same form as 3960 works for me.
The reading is 6250
